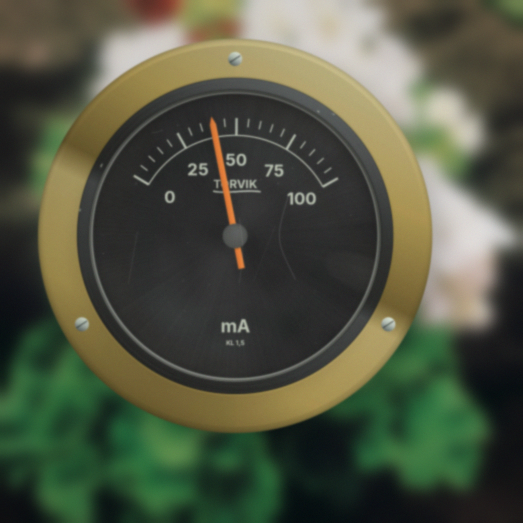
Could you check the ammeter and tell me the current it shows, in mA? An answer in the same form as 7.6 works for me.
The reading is 40
